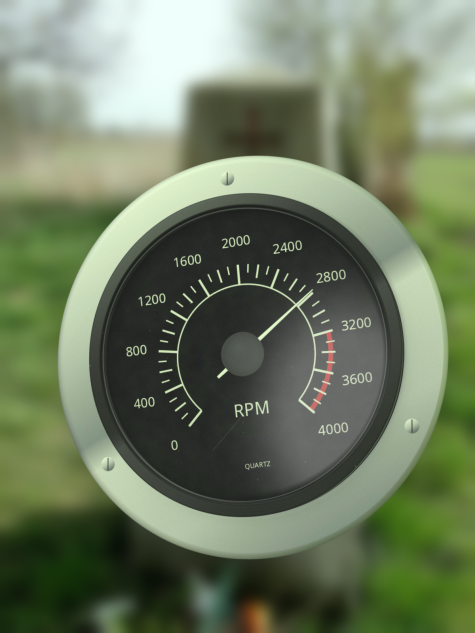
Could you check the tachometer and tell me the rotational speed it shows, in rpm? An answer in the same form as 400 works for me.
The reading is 2800
